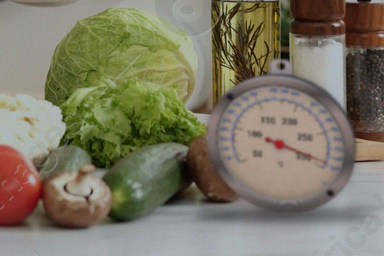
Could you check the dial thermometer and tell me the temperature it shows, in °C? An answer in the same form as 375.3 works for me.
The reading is 290
